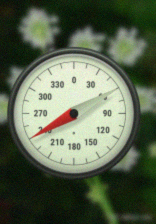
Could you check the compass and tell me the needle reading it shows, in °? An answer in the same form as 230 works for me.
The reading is 240
